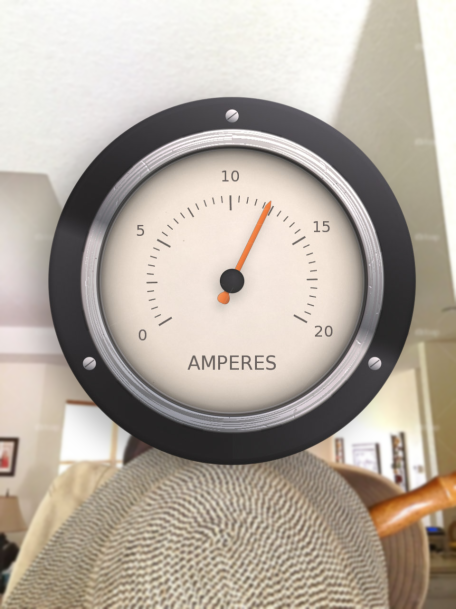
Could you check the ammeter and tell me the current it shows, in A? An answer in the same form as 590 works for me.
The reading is 12.25
